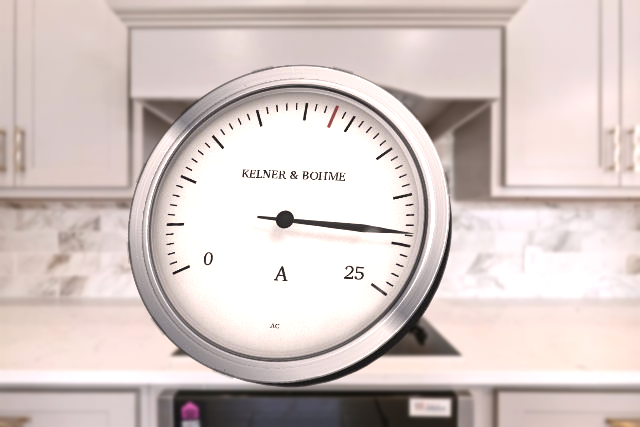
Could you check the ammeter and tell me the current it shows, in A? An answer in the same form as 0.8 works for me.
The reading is 22
